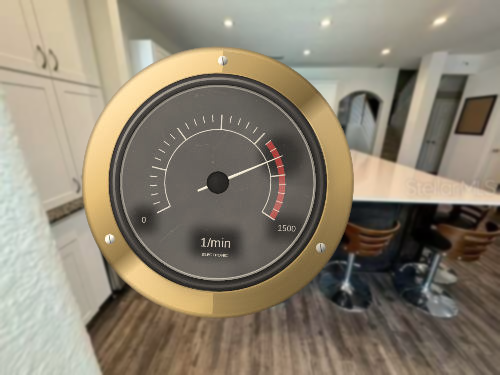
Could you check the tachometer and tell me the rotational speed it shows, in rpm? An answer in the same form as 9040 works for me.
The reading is 1150
